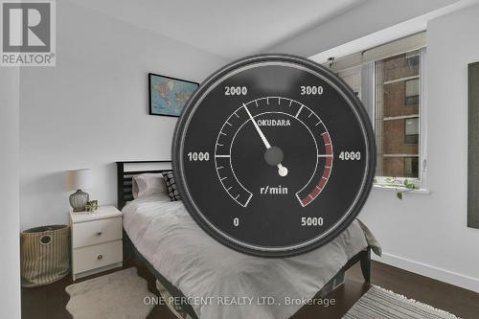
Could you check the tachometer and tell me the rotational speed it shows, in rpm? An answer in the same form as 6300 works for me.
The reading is 2000
